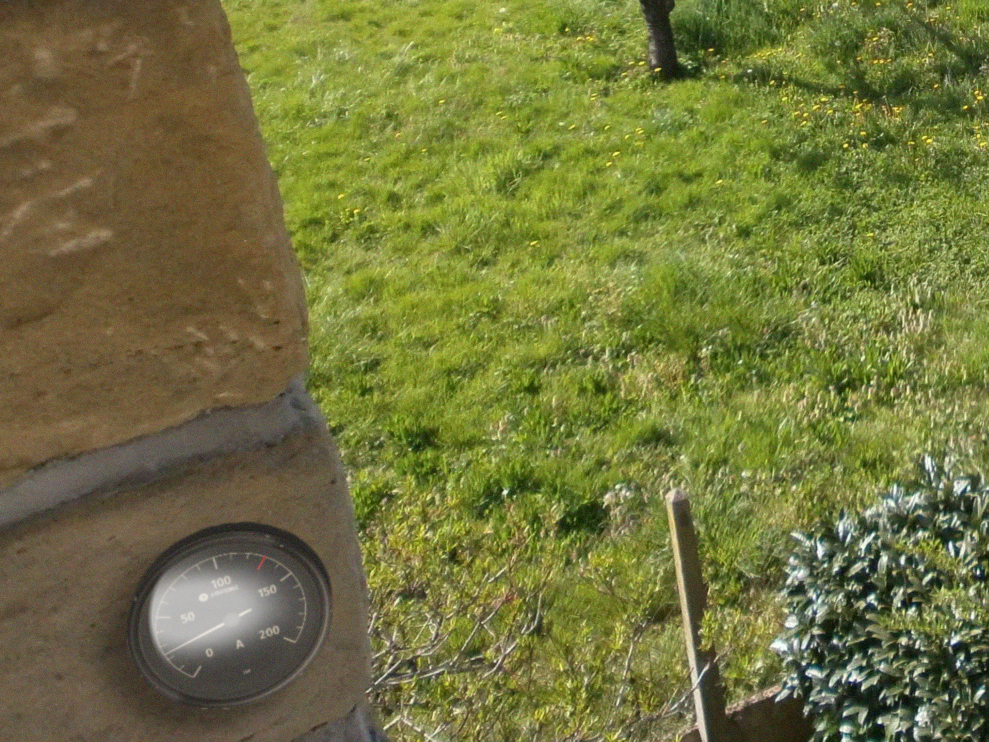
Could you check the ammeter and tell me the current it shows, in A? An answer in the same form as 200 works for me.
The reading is 25
